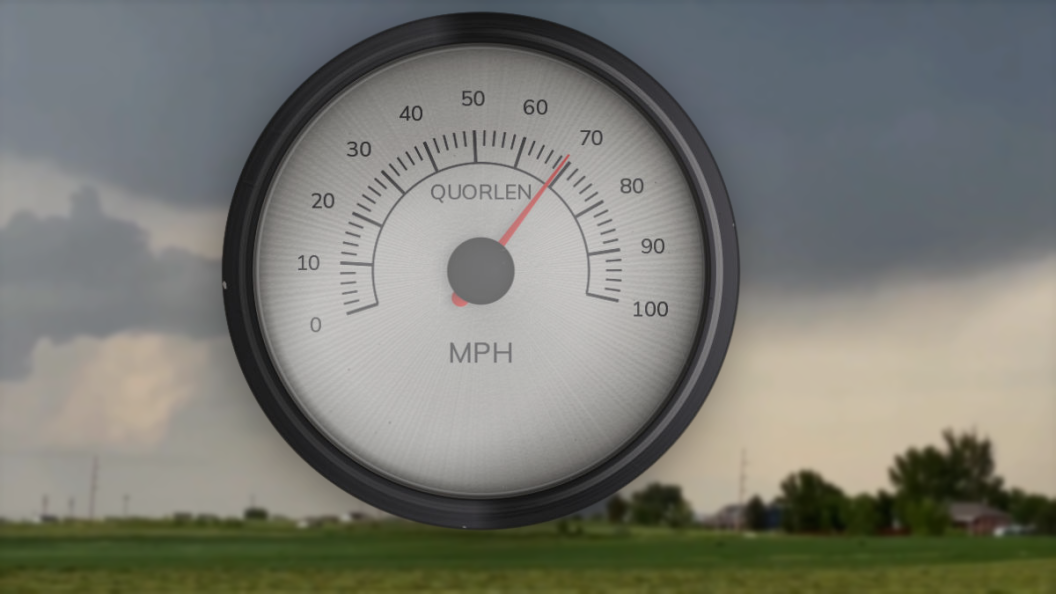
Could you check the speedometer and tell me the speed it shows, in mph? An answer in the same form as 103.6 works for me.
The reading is 69
